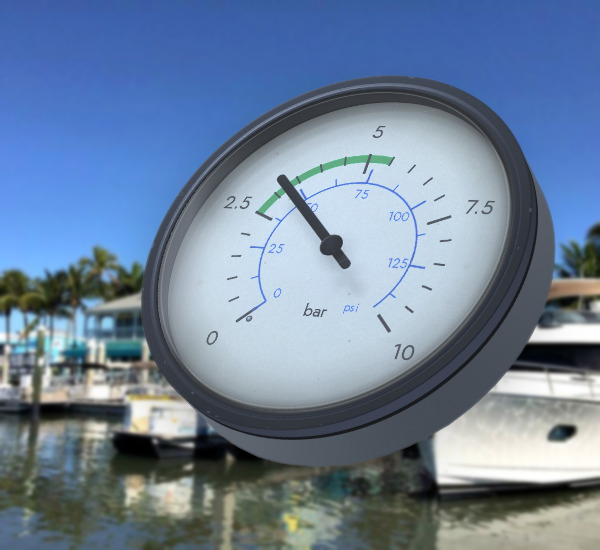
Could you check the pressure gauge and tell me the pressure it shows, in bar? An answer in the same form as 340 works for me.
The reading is 3.25
